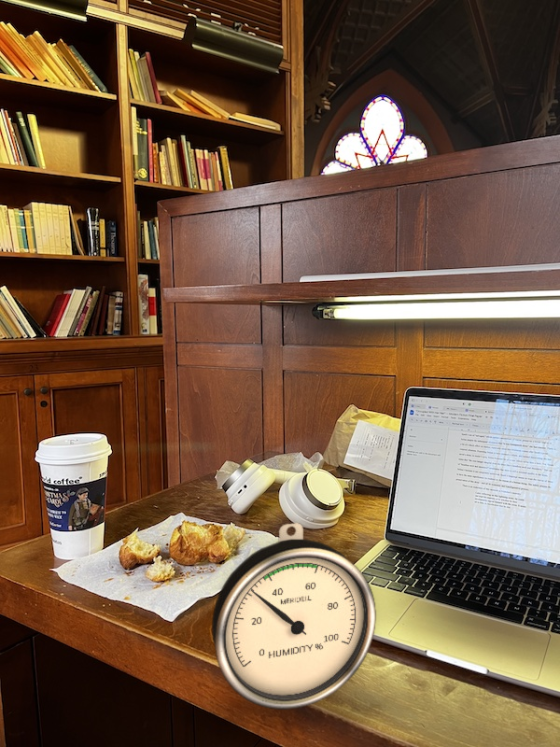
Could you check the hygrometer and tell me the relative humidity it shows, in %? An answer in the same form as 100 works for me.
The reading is 32
